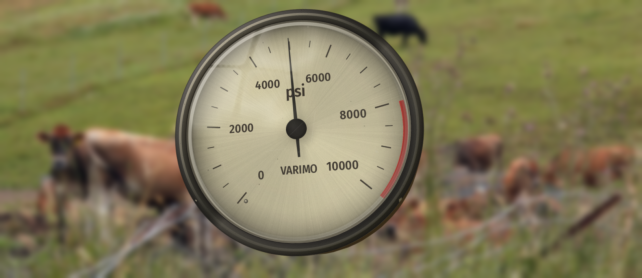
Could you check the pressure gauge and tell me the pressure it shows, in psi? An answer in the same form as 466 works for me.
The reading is 5000
